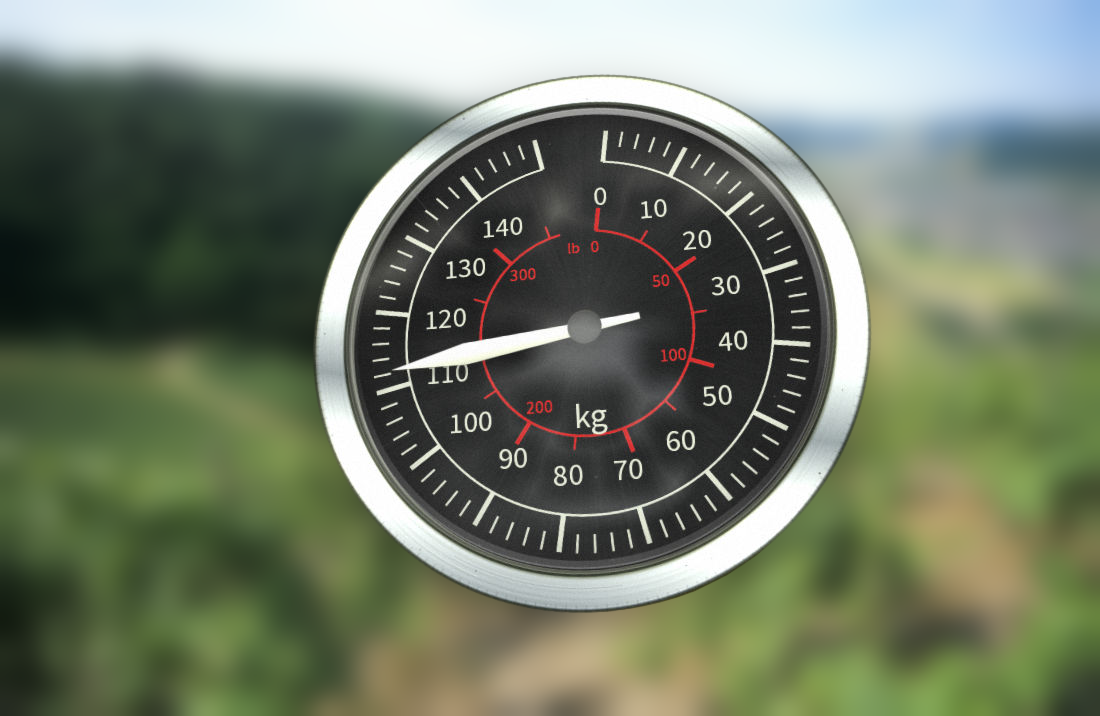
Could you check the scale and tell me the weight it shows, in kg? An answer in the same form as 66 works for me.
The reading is 112
